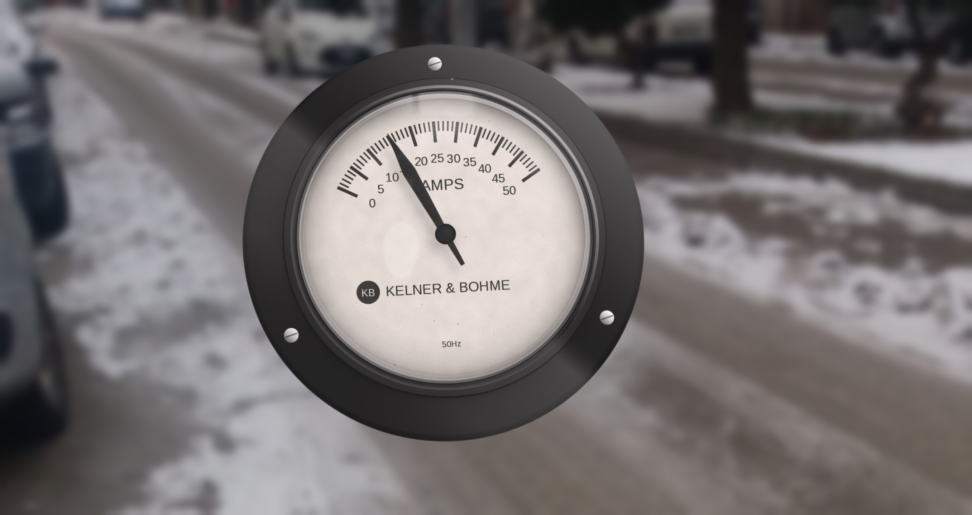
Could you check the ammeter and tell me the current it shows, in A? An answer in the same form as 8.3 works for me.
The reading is 15
